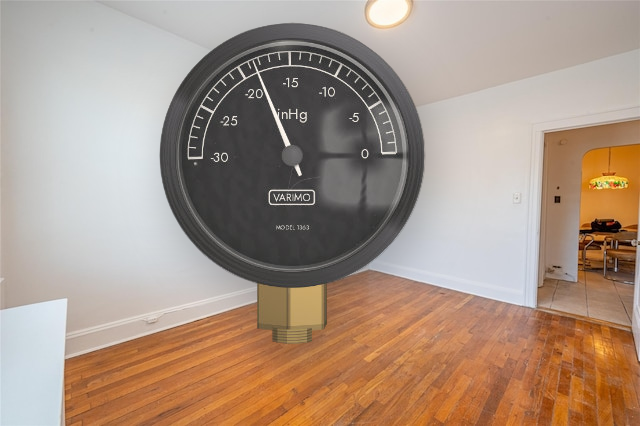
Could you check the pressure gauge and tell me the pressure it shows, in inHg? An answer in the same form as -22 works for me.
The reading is -18.5
